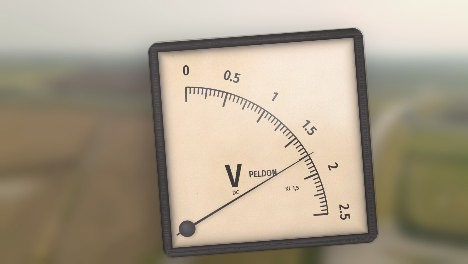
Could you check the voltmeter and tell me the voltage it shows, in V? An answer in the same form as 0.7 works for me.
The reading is 1.75
